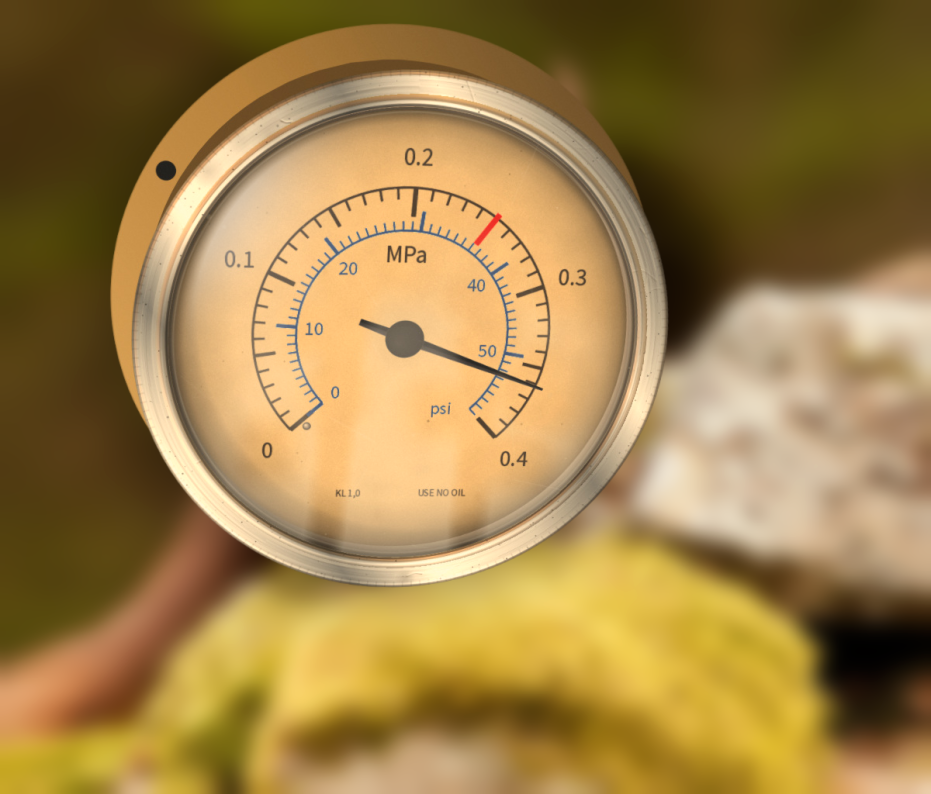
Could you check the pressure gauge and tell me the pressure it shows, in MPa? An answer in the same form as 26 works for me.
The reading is 0.36
